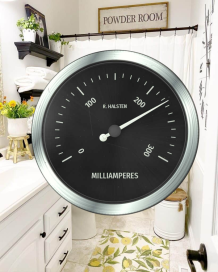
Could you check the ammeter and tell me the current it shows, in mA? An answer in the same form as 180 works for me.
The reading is 225
